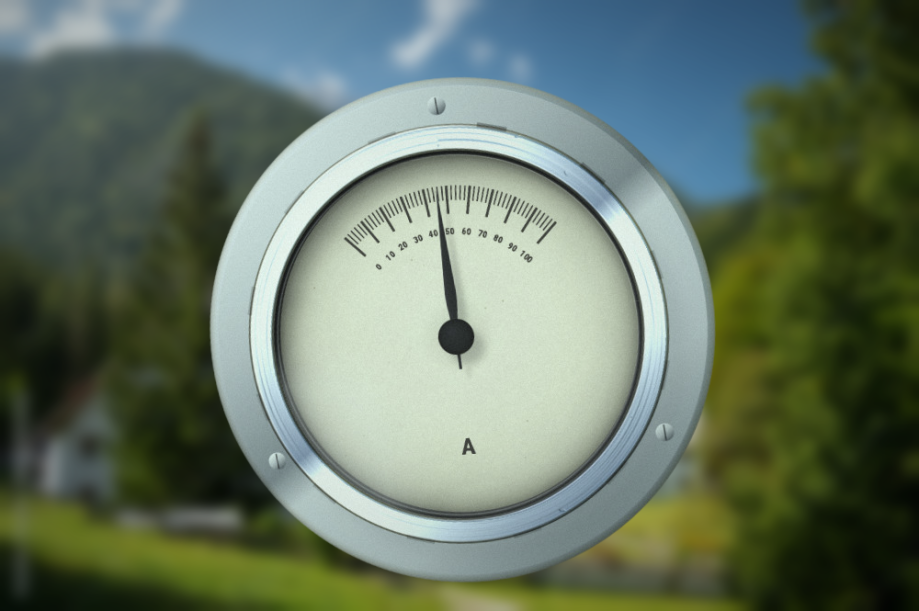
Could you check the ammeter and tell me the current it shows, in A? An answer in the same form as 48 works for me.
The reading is 46
